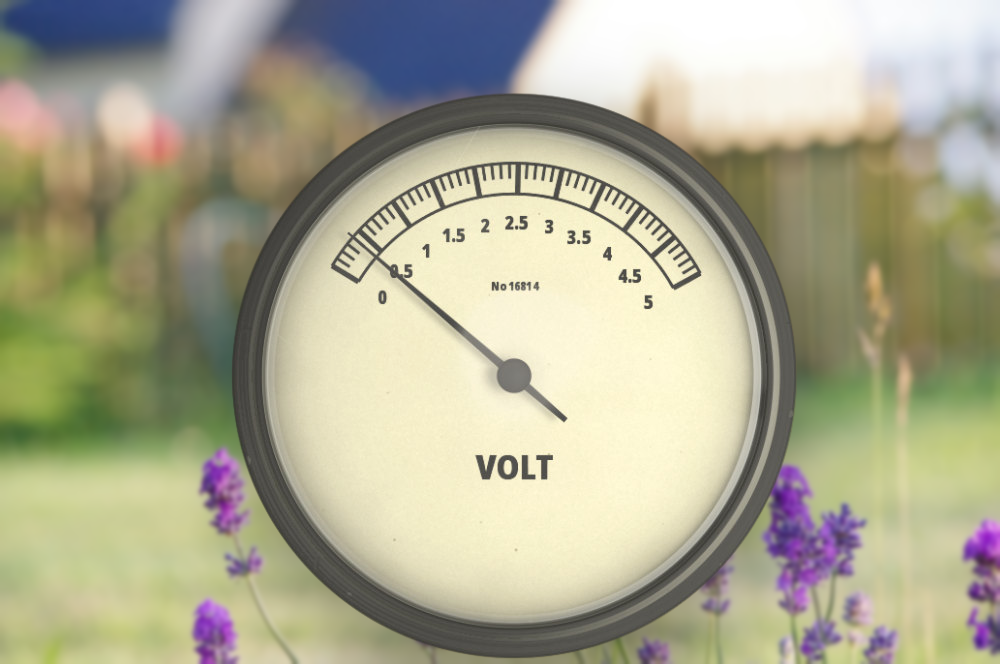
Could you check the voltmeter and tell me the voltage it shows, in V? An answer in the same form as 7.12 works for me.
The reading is 0.4
